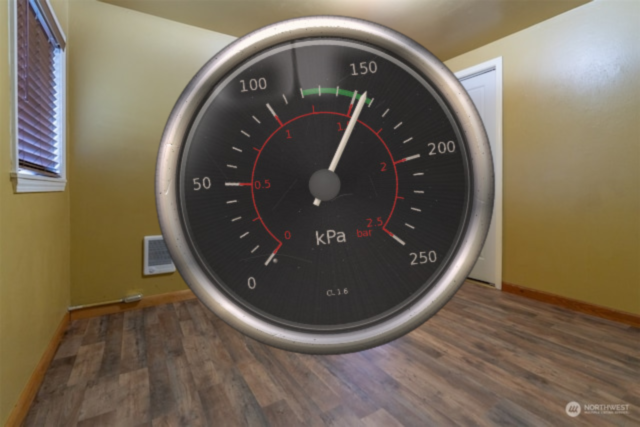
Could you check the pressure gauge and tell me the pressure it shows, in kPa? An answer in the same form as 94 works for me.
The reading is 155
